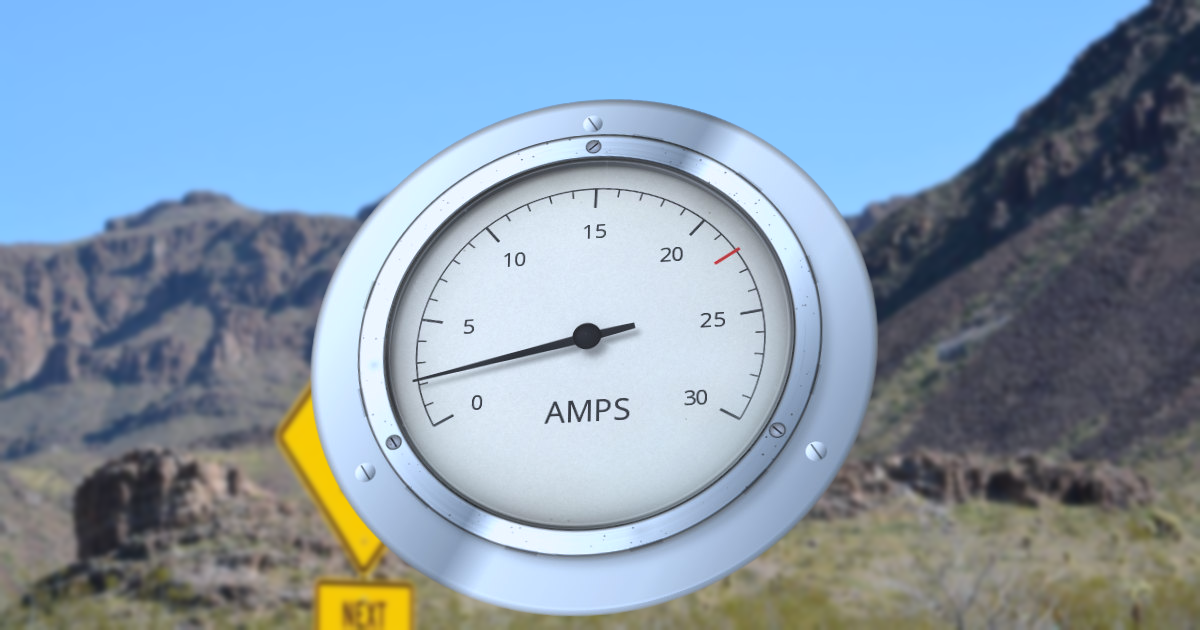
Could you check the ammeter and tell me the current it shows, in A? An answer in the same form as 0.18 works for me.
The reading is 2
